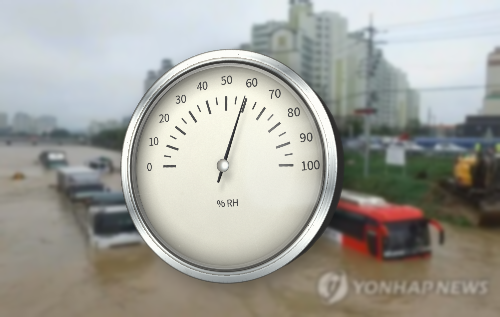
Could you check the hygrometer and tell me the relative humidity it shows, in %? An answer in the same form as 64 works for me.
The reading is 60
